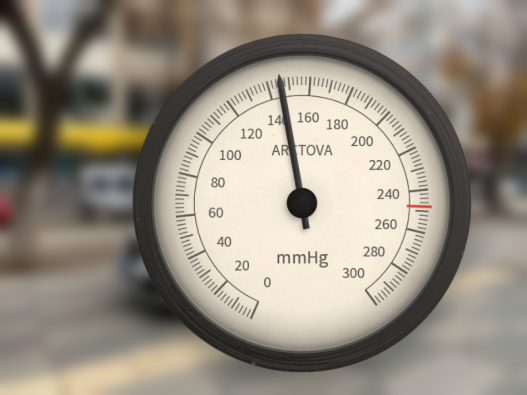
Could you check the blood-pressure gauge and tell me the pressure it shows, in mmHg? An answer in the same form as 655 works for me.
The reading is 146
